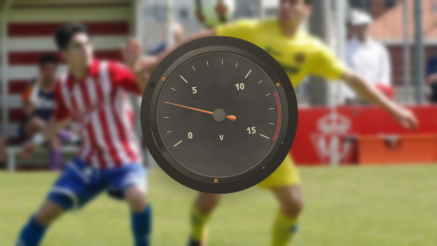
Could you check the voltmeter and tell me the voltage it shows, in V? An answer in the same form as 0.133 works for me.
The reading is 3
